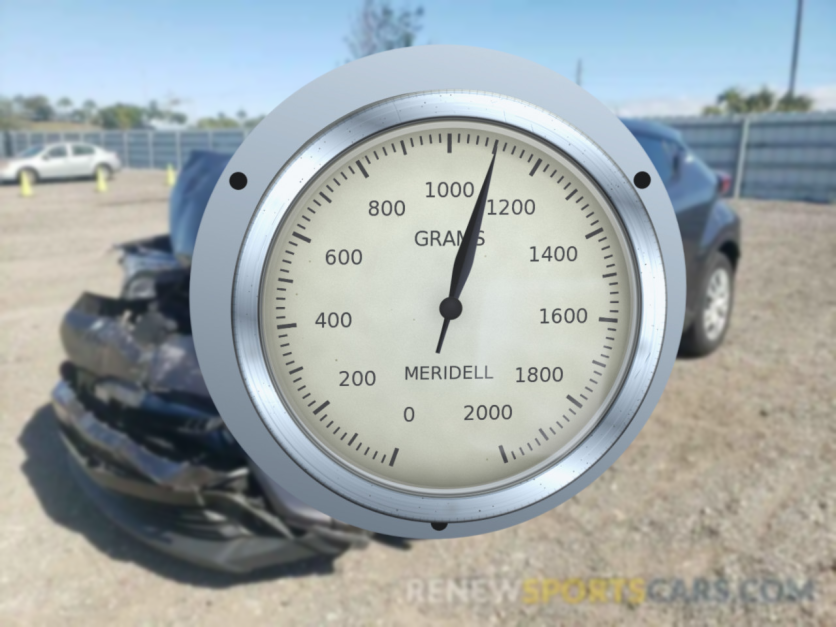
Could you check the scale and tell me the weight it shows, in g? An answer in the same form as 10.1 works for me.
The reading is 1100
